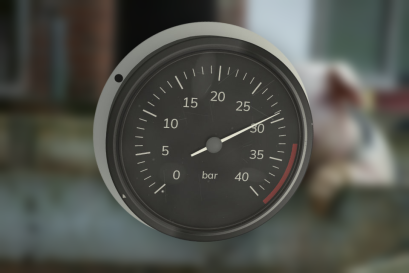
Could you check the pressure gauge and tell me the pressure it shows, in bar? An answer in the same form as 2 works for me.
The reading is 29
